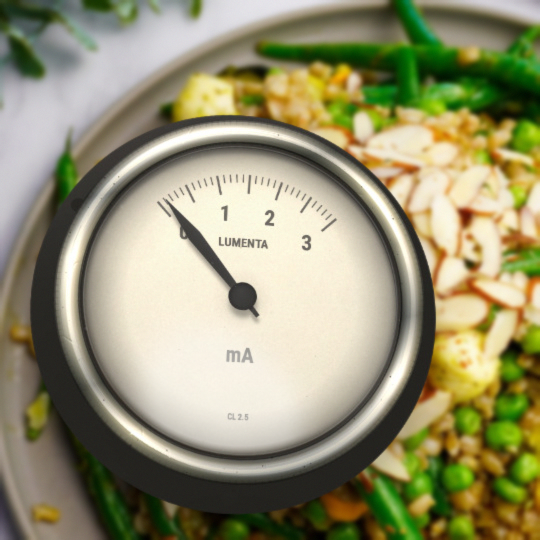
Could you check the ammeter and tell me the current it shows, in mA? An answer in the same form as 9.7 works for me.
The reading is 0.1
